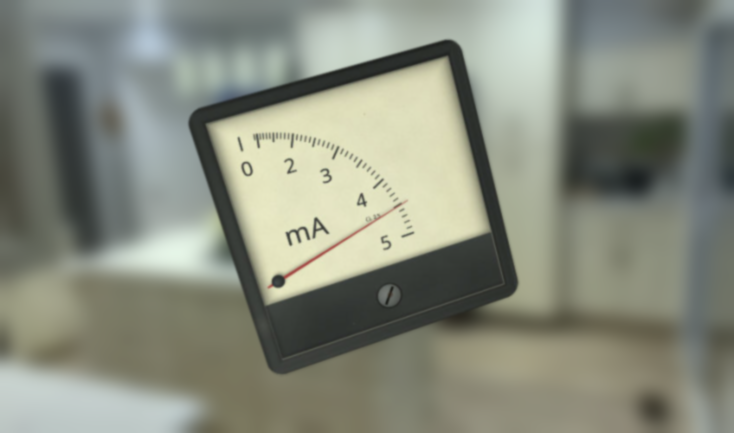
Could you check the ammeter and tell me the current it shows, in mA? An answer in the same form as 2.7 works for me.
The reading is 4.5
